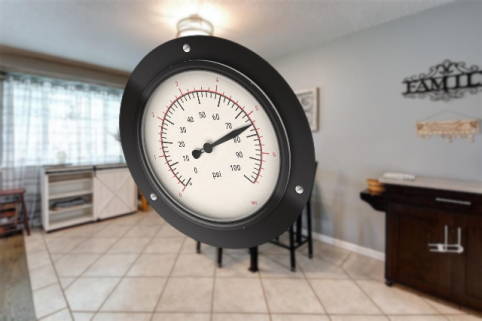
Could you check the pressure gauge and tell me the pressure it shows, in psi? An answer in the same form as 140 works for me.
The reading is 76
